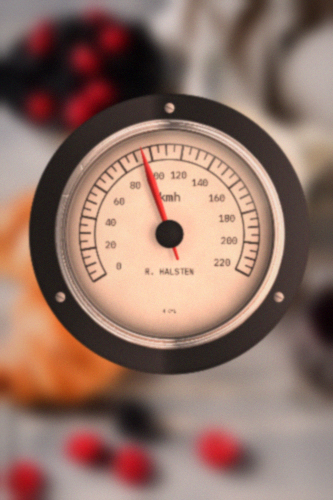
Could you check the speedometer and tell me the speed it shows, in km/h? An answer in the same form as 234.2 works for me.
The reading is 95
